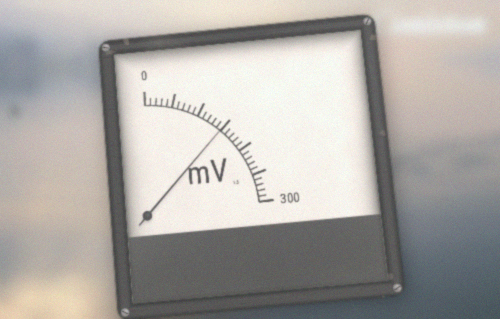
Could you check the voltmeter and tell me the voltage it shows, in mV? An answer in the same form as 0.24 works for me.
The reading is 150
